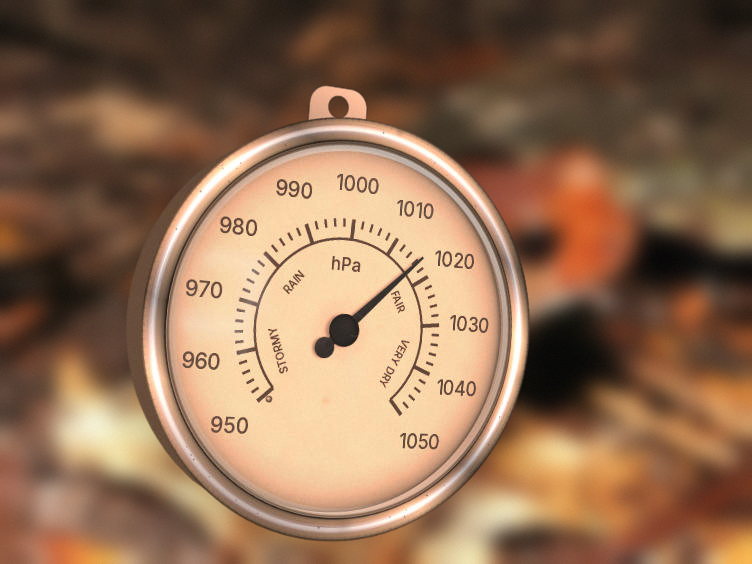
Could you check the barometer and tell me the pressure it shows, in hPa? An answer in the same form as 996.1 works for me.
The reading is 1016
